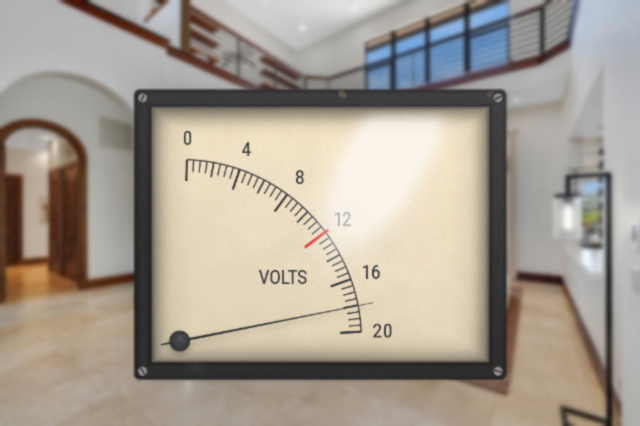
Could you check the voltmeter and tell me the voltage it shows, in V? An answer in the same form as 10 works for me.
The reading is 18
